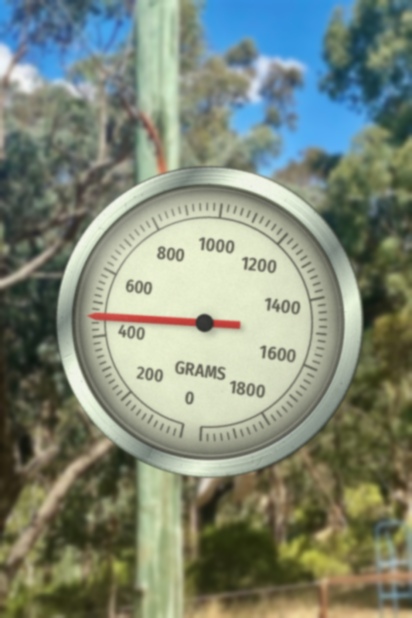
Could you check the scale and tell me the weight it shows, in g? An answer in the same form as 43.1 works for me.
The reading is 460
